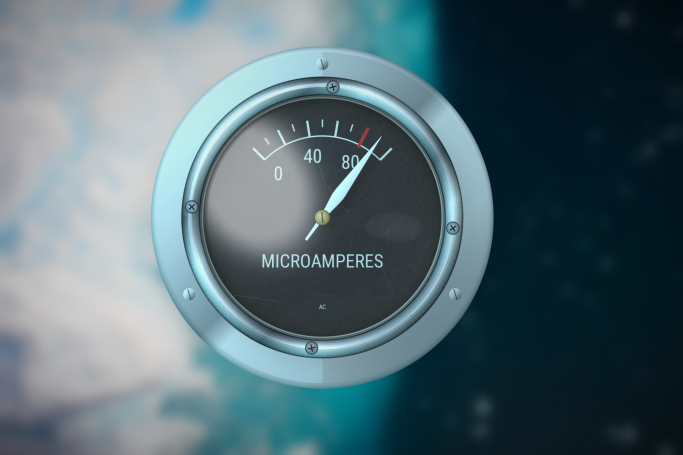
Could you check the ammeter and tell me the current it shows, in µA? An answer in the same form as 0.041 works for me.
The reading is 90
